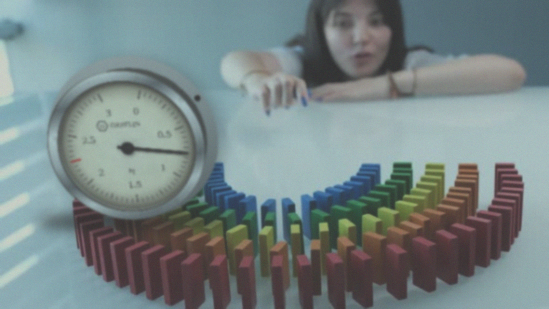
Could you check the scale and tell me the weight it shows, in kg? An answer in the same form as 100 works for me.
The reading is 0.75
